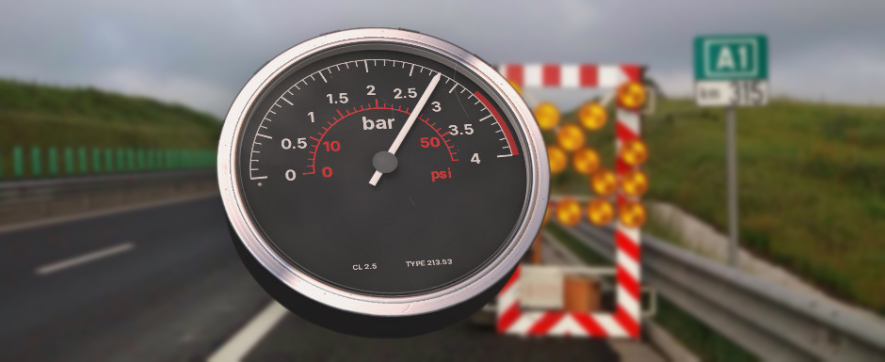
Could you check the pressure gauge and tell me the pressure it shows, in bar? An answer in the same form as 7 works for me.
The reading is 2.8
